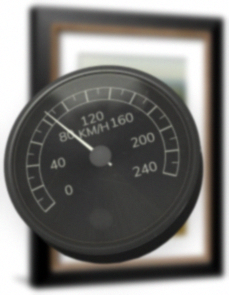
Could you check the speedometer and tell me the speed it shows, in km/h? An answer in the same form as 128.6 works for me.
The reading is 85
